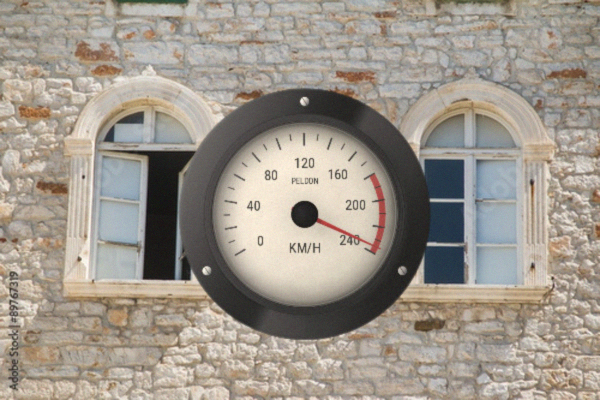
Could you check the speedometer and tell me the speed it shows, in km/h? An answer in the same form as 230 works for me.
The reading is 235
